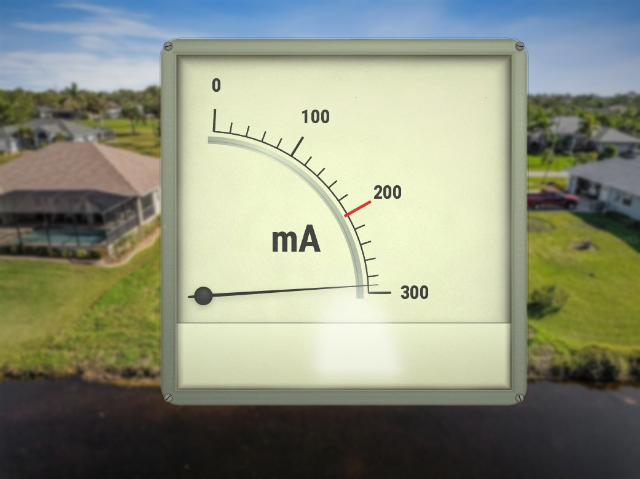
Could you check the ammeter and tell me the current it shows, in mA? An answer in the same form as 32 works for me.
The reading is 290
